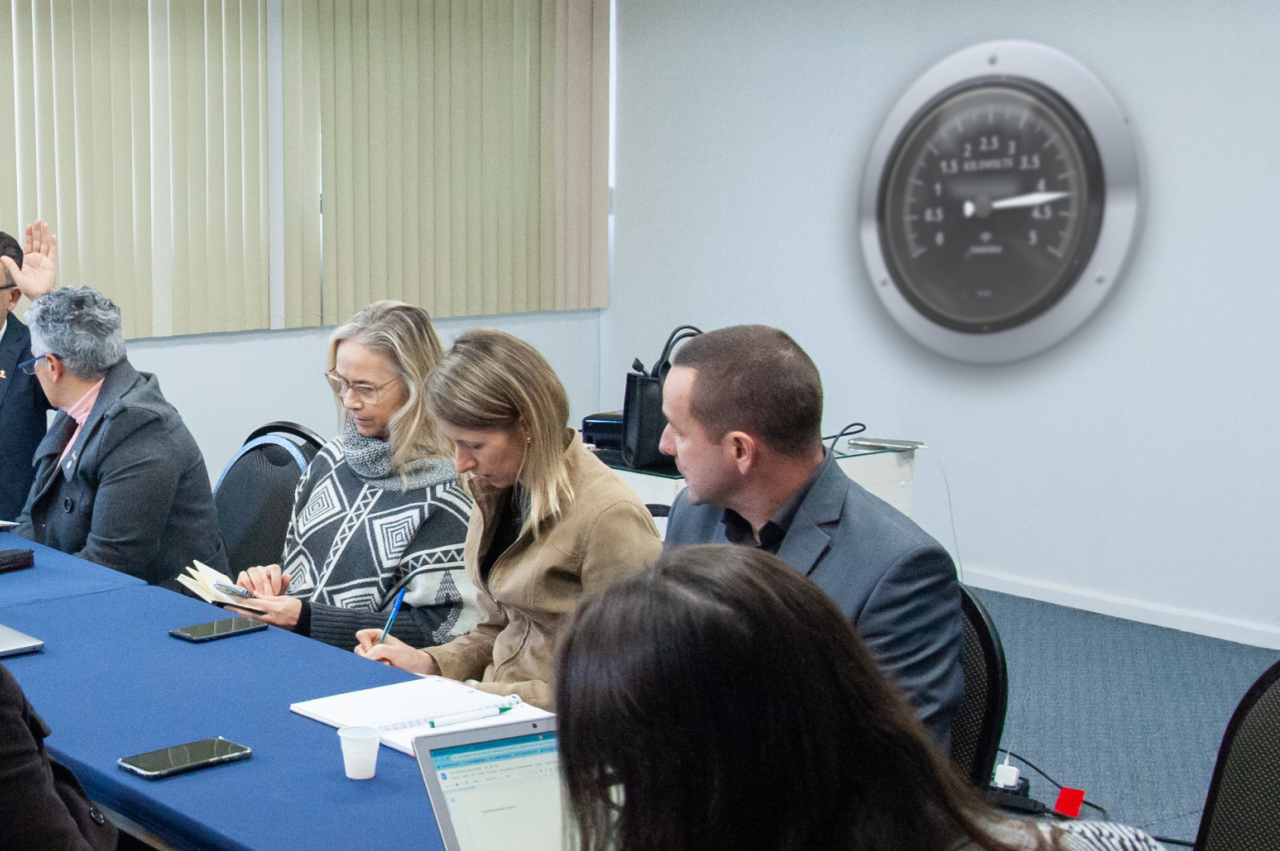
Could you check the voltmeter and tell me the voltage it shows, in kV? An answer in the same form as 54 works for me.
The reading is 4.25
